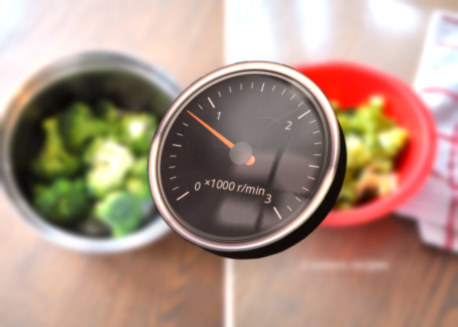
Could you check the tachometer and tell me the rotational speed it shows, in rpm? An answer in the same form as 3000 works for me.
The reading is 800
